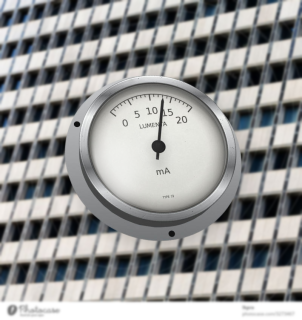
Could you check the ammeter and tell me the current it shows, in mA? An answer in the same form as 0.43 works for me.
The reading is 13
